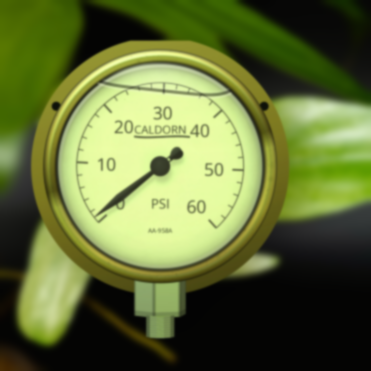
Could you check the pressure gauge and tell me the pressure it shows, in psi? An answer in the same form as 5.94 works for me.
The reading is 1
